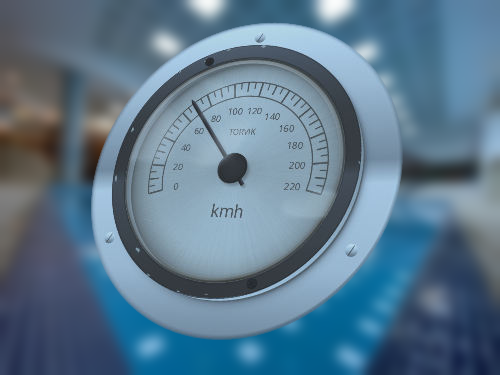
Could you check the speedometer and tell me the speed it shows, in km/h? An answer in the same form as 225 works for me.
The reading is 70
